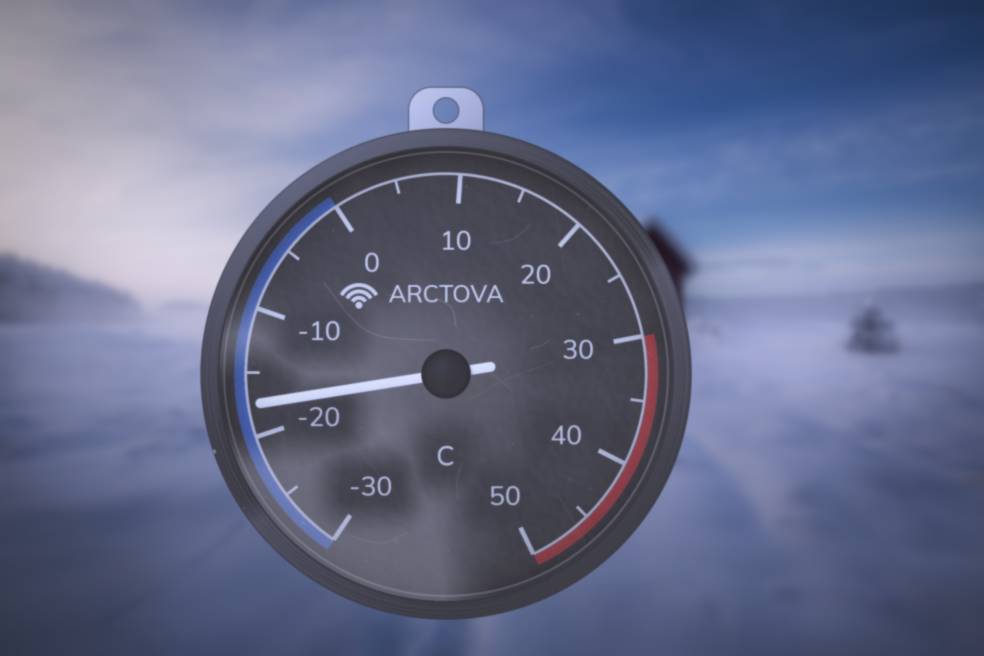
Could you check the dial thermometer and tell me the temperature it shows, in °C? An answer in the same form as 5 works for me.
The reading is -17.5
